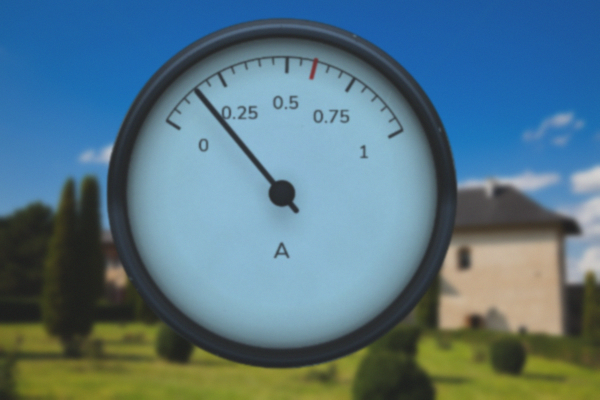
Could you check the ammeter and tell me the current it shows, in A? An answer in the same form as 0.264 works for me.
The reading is 0.15
